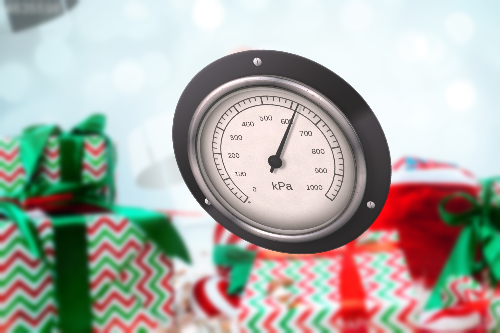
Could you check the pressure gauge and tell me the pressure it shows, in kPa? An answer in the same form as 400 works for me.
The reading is 620
